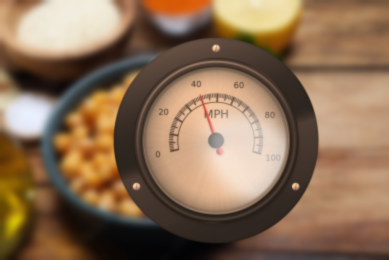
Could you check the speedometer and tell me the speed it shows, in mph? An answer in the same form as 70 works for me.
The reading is 40
